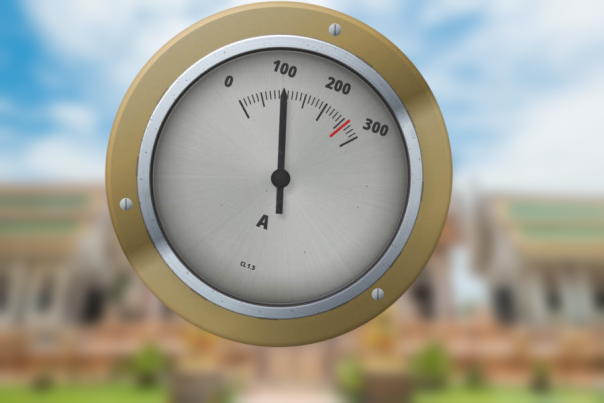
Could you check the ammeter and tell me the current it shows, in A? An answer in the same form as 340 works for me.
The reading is 100
